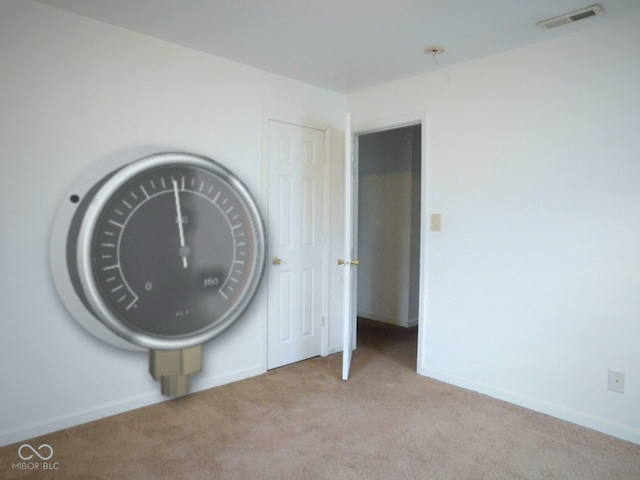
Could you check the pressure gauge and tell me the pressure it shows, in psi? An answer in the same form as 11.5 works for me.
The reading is 75
